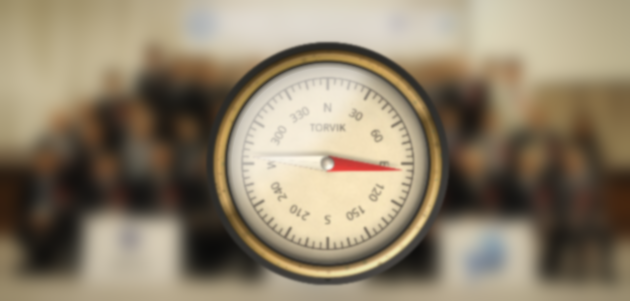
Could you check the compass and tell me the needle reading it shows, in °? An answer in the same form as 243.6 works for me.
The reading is 95
